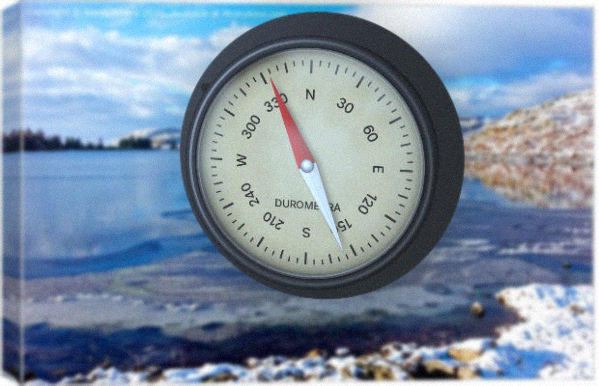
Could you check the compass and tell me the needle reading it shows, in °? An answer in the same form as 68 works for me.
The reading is 335
